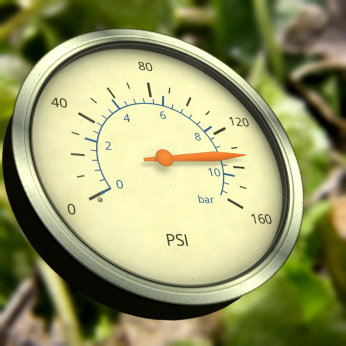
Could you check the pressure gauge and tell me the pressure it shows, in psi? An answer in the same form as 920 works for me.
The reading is 135
